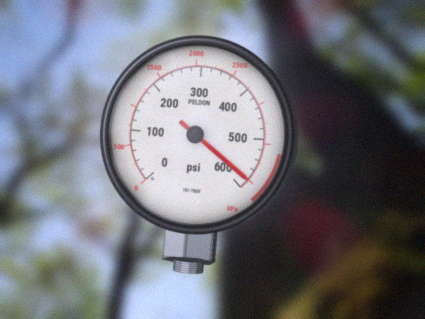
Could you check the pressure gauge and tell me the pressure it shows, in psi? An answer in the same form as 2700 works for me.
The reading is 580
